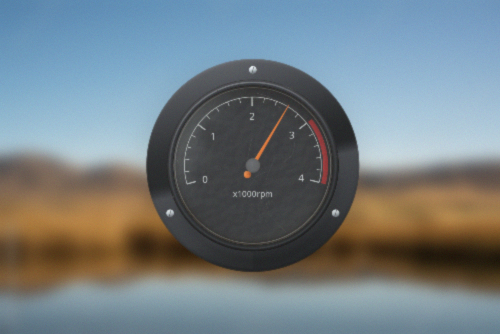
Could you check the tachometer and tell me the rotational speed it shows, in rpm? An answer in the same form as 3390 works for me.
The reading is 2600
